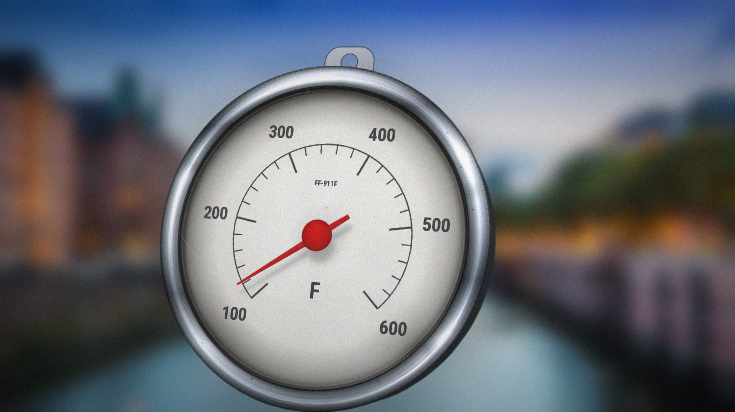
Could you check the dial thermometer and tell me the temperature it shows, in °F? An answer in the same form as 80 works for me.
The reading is 120
